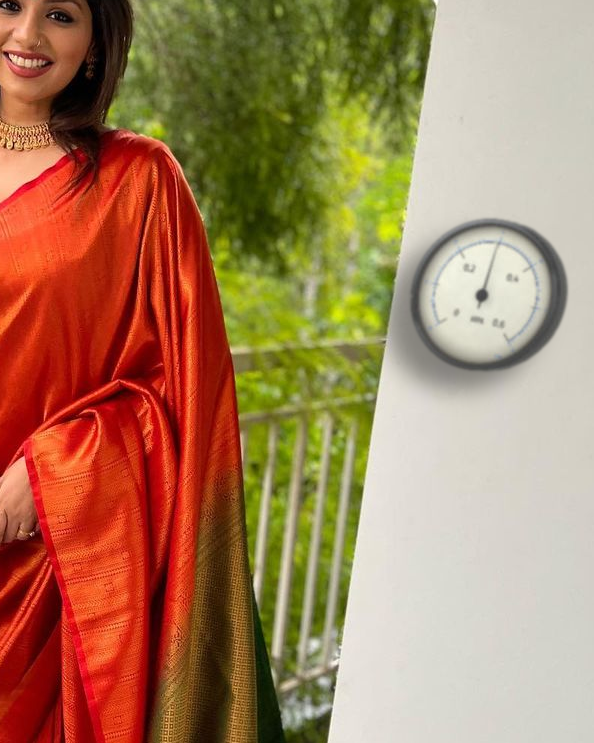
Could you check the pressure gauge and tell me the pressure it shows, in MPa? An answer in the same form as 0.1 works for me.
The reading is 0.3
